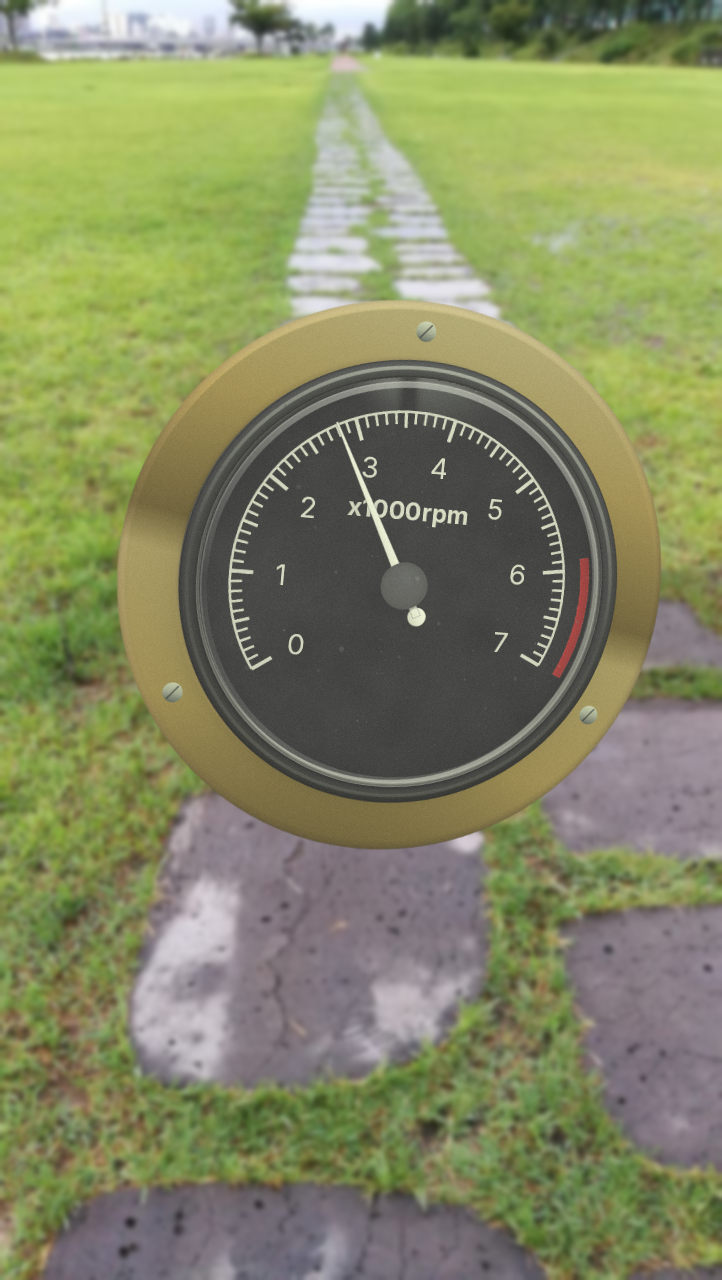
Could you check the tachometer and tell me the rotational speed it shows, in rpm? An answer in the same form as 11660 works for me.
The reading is 2800
